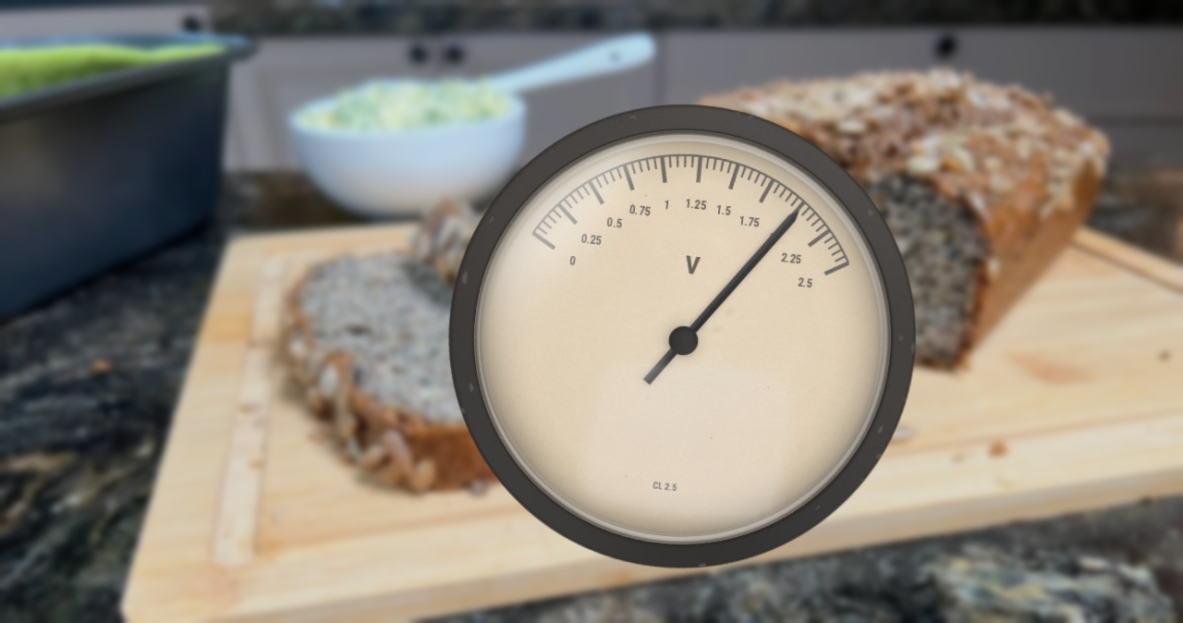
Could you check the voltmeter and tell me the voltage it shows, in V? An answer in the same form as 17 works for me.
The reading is 2
